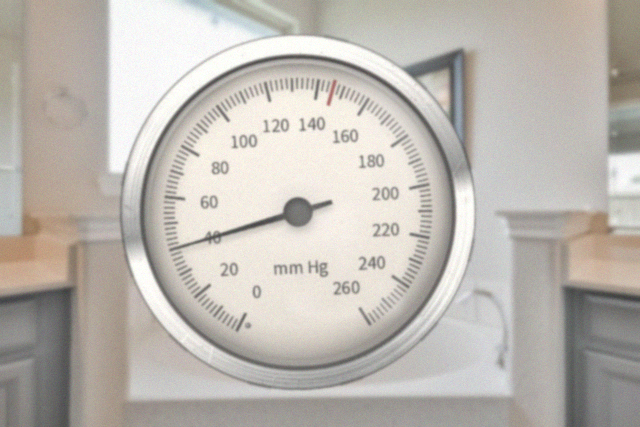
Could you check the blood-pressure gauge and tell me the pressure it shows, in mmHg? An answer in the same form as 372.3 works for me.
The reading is 40
